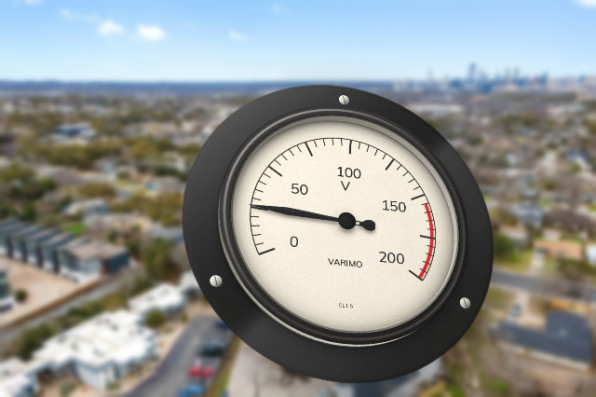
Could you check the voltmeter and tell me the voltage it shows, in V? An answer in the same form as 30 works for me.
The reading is 25
